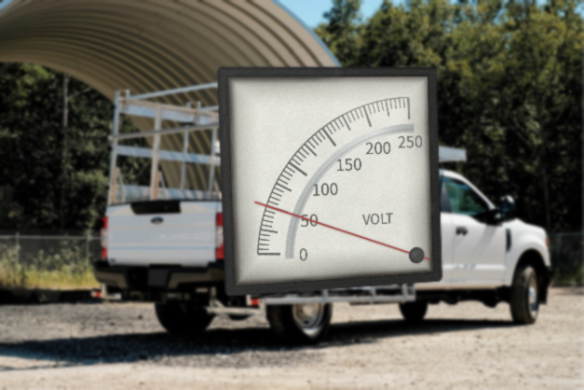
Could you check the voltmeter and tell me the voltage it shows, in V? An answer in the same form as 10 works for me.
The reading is 50
